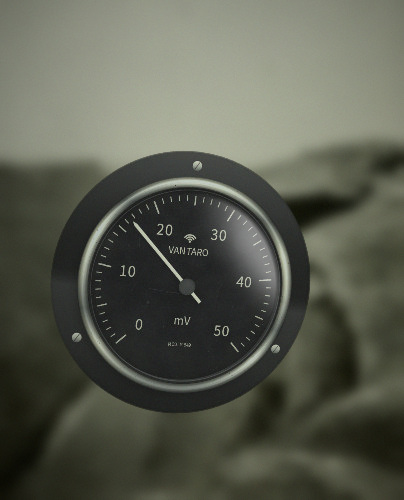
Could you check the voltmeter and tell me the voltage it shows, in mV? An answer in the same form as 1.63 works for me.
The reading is 16.5
